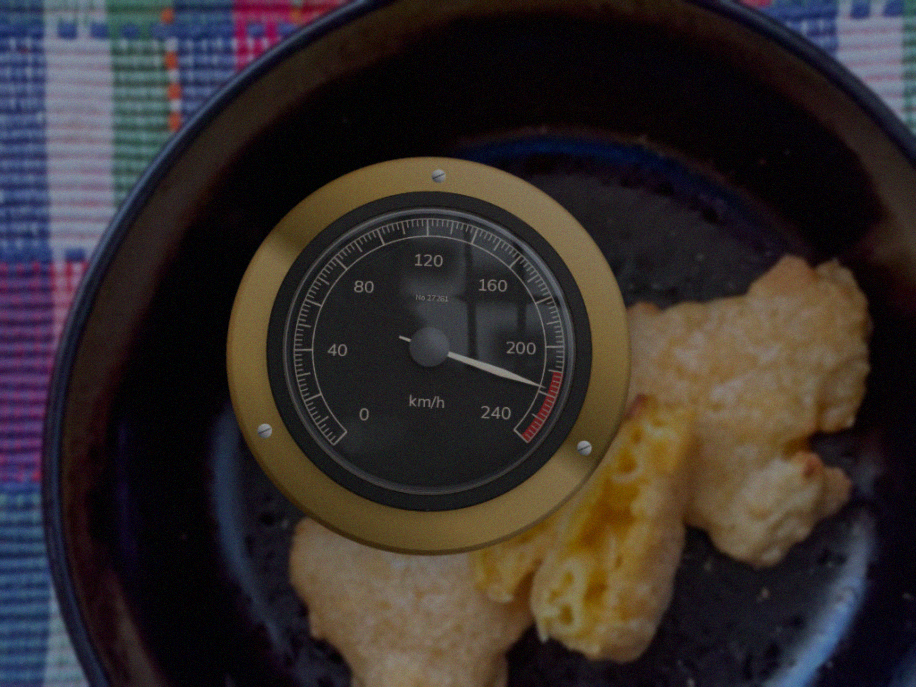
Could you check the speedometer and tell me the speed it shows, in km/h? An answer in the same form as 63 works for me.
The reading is 218
